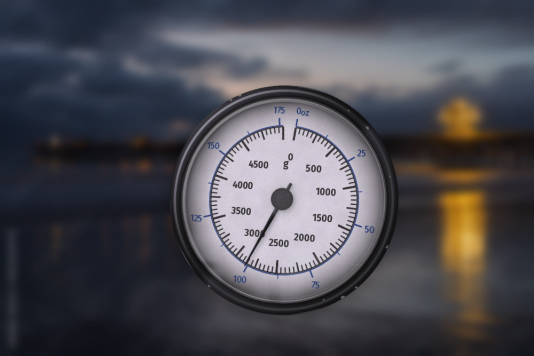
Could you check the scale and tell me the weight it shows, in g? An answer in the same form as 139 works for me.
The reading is 2850
